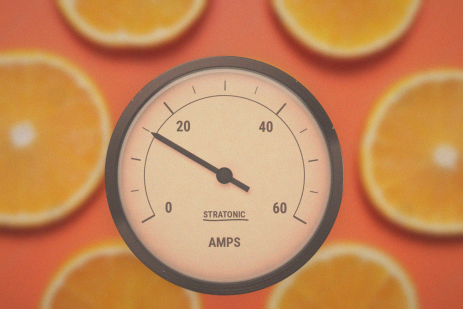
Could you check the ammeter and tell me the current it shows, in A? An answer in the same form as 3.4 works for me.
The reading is 15
